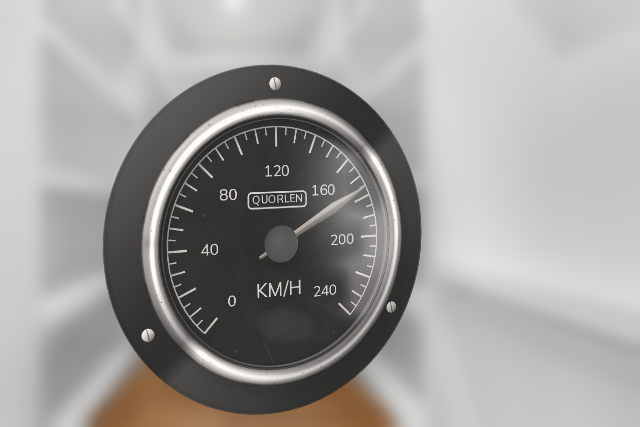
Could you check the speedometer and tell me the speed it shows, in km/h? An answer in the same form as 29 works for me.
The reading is 175
